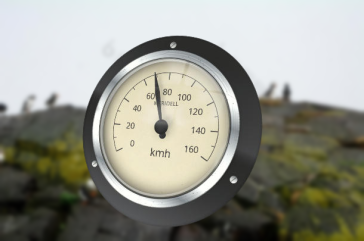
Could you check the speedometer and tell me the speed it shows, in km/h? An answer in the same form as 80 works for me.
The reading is 70
